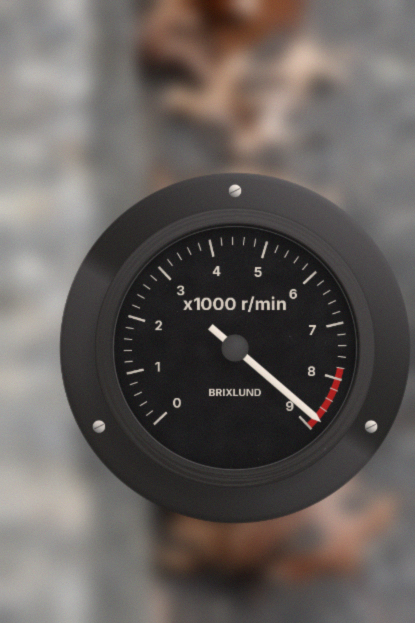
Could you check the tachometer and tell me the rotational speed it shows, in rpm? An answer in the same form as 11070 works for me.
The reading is 8800
